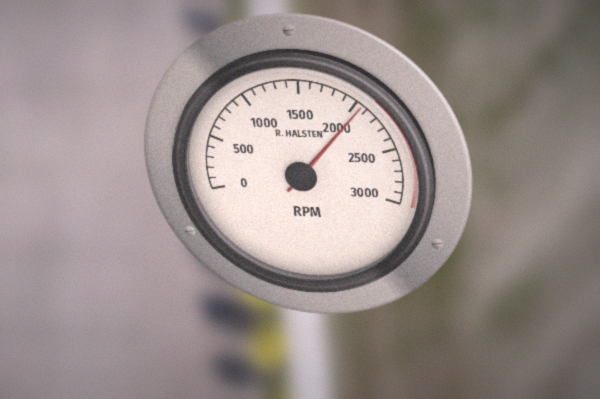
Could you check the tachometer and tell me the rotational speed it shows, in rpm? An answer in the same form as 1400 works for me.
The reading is 2050
